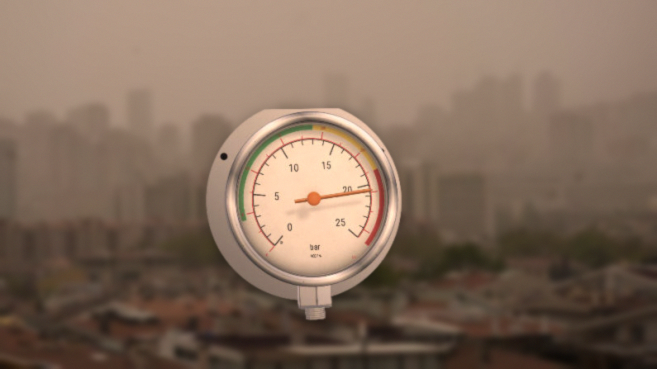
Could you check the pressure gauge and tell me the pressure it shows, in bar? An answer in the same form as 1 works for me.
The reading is 20.5
